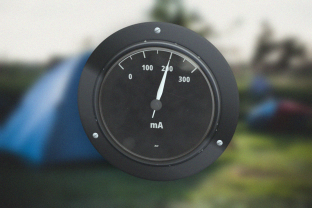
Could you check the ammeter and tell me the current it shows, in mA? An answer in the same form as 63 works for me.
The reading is 200
